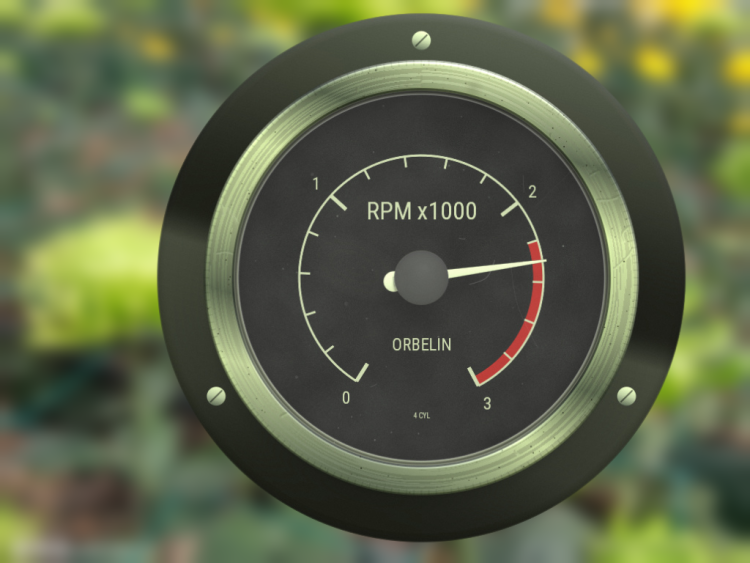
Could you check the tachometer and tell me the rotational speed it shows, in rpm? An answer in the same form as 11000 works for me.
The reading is 2300
